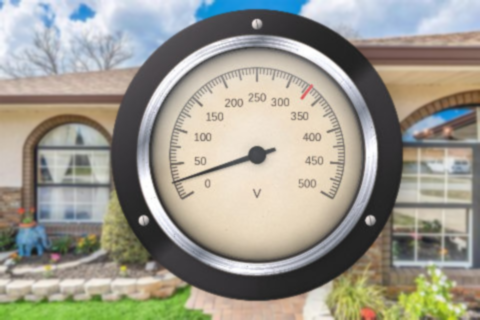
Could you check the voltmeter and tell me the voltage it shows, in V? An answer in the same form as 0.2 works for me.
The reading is 25
